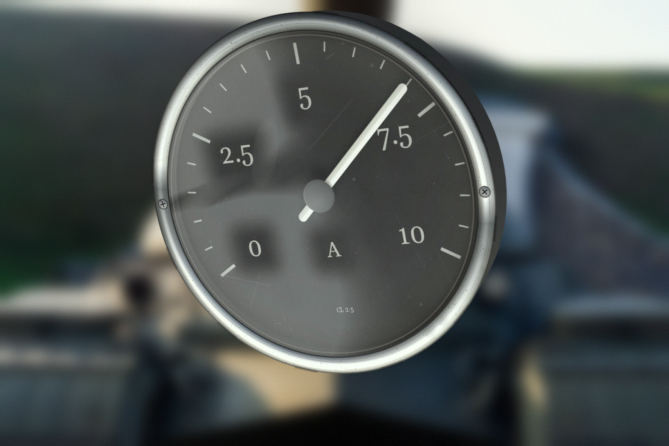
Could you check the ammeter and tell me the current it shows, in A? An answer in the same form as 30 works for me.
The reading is 7
